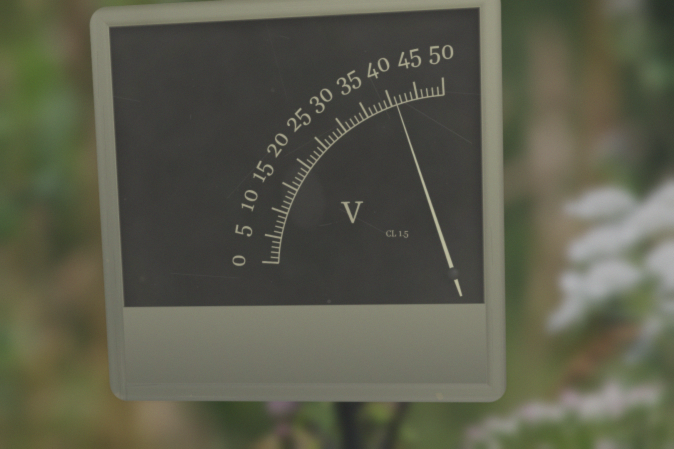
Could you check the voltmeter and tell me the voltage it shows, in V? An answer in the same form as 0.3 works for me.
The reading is 41
